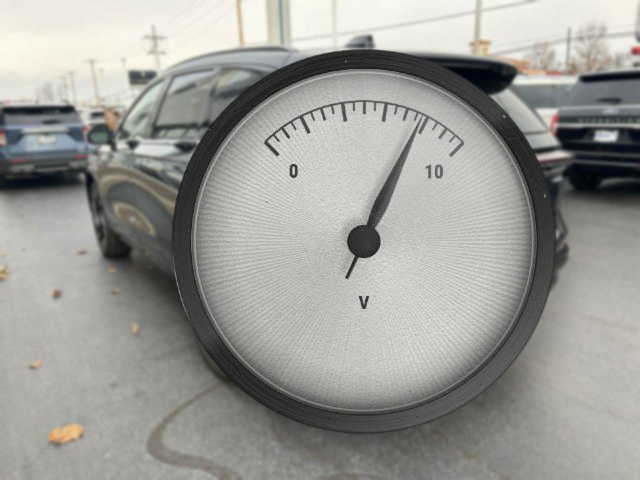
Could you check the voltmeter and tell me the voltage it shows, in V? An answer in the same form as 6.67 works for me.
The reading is 7.75
